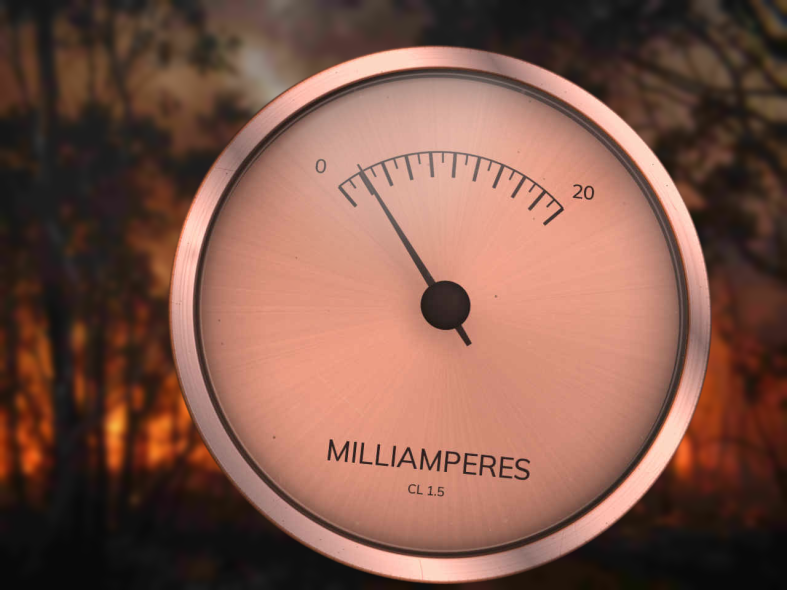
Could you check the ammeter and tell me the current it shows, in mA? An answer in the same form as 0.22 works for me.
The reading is 2
